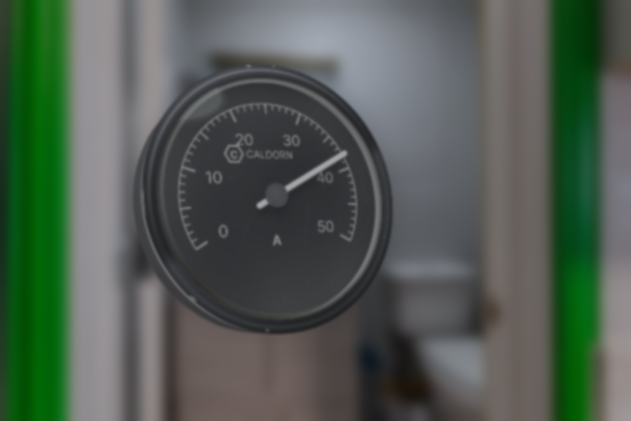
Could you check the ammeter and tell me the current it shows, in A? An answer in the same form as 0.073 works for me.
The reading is 38
